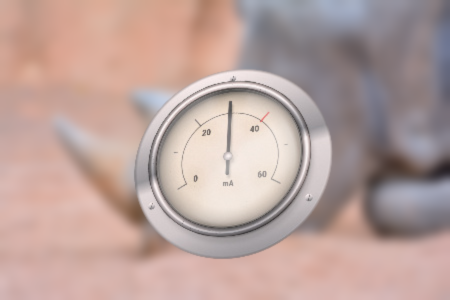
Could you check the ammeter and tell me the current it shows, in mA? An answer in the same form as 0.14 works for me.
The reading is 30
